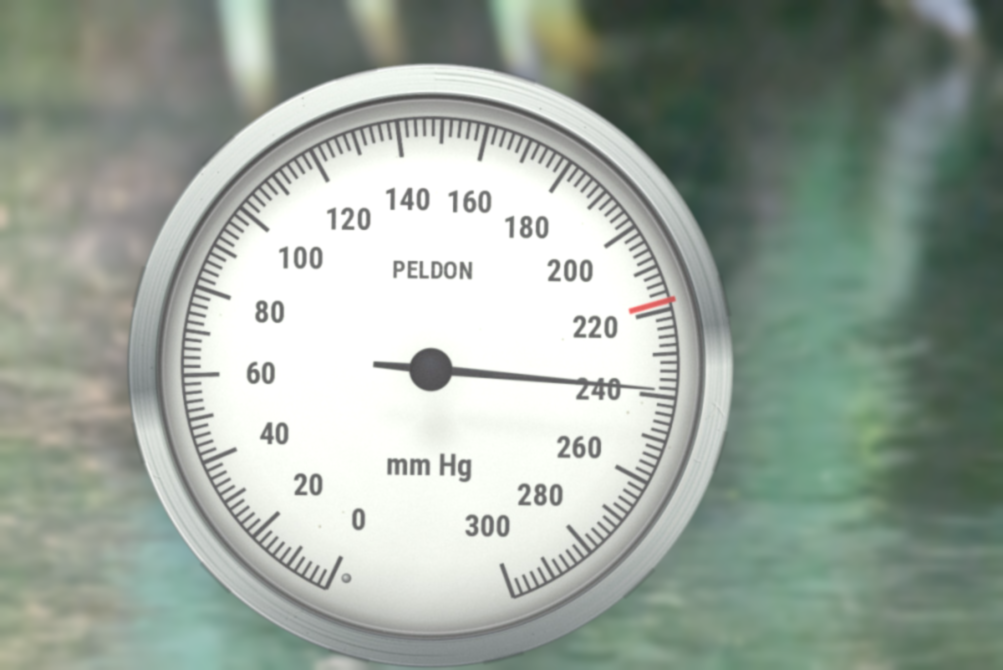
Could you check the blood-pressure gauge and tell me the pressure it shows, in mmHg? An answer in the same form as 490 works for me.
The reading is 238
